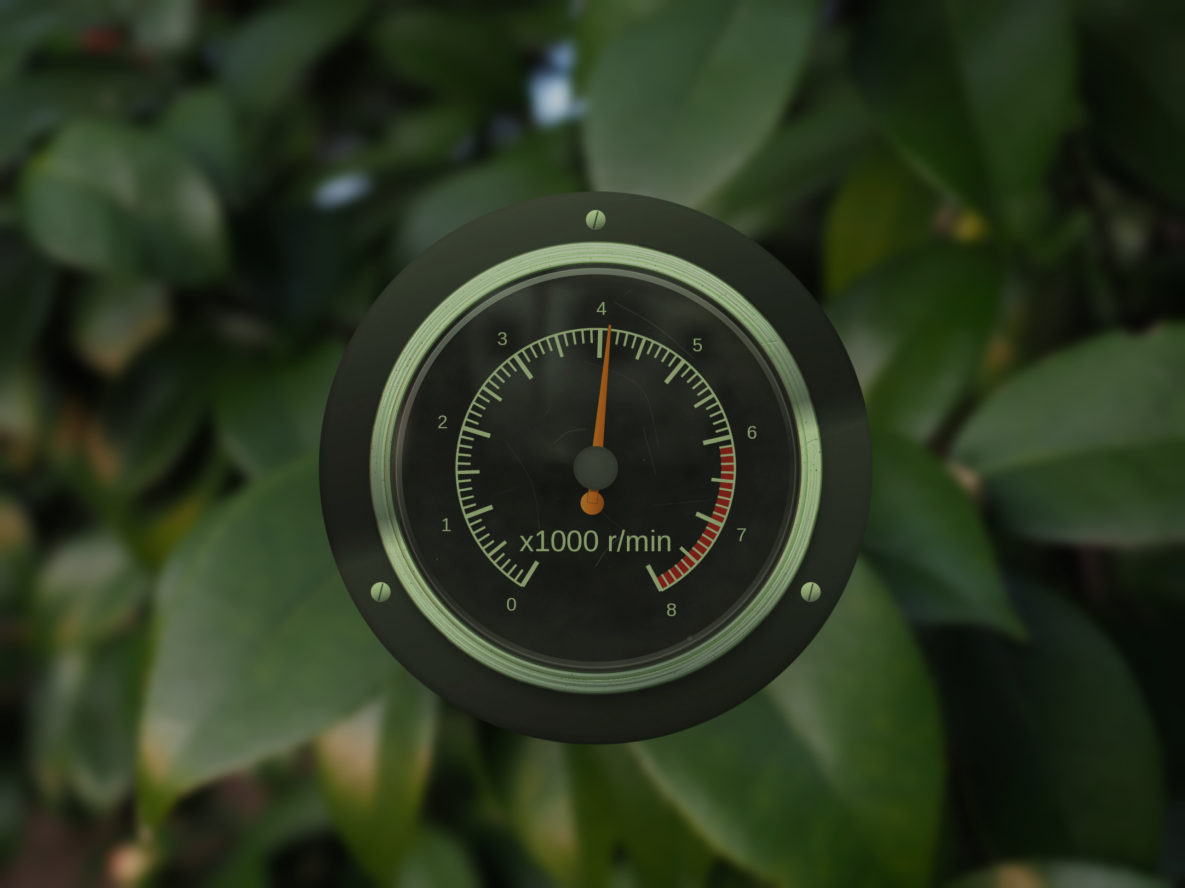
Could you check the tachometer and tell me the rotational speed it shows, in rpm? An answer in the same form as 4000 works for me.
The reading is 4100
